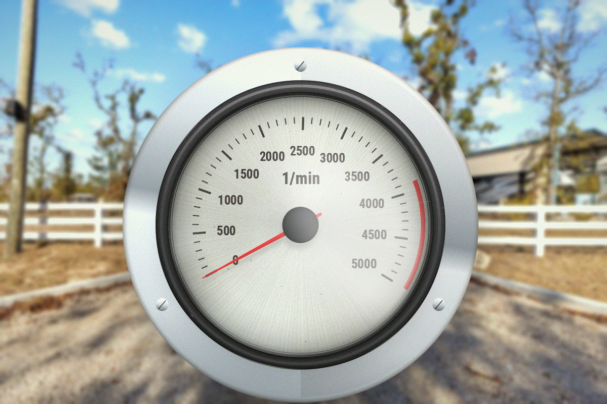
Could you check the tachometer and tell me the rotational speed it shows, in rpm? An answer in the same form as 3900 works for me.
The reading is 0
